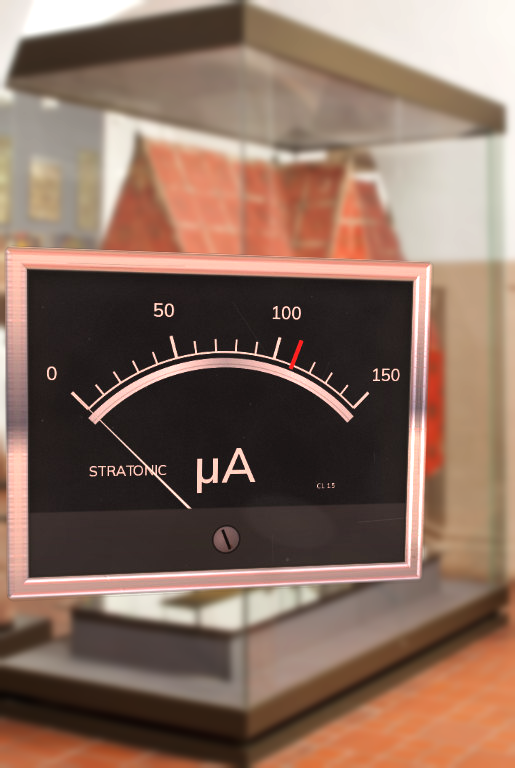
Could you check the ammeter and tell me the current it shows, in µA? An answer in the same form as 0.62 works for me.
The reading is 0
